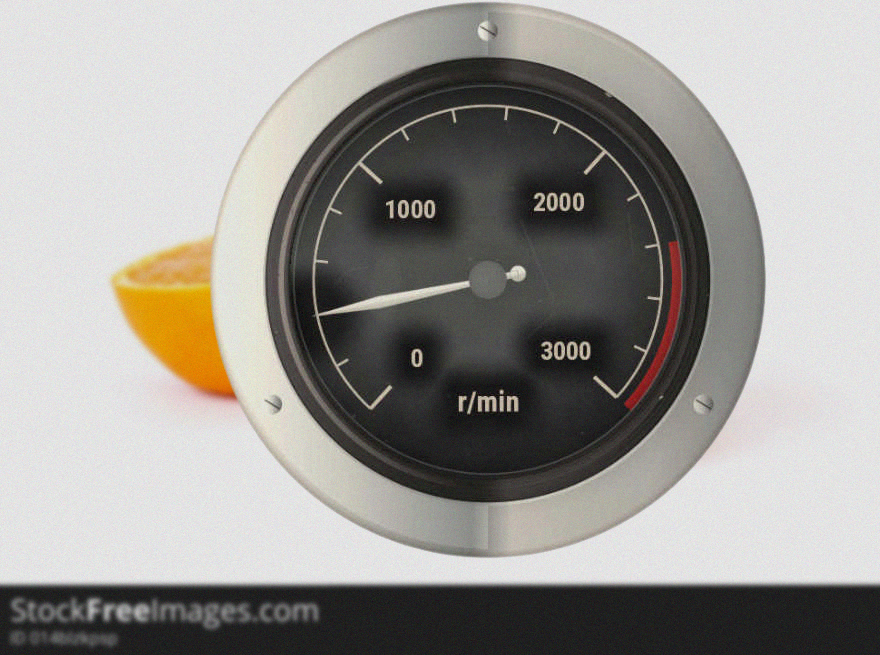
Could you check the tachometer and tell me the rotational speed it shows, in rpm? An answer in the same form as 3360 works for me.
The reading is 400
